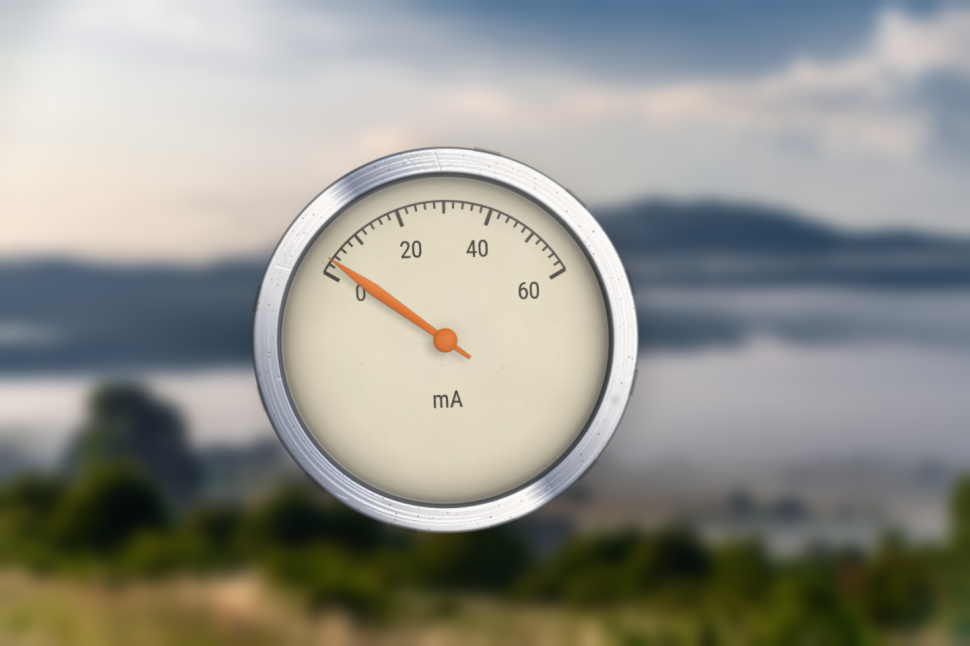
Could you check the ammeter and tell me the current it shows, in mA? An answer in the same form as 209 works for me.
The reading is 3
